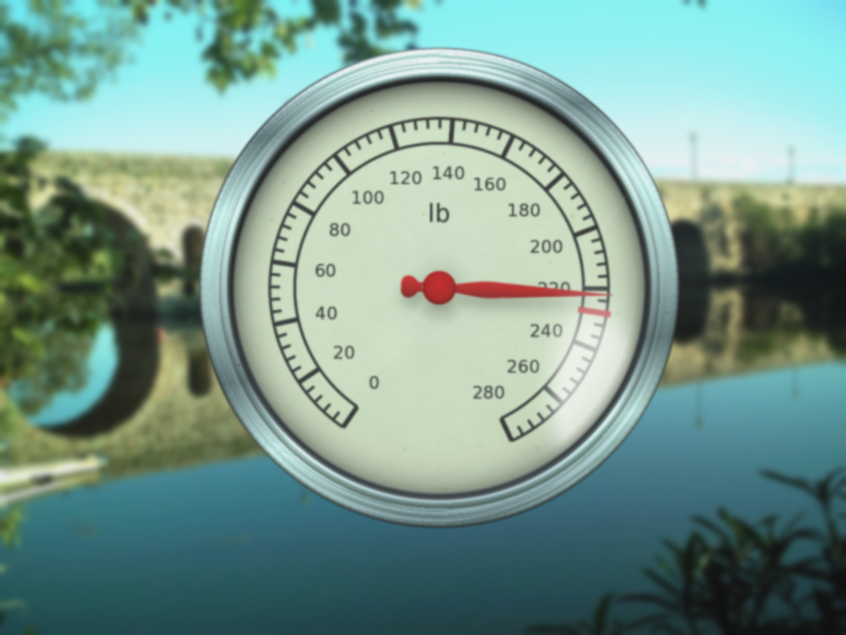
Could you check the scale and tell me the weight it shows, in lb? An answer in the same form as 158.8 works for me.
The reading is 222
